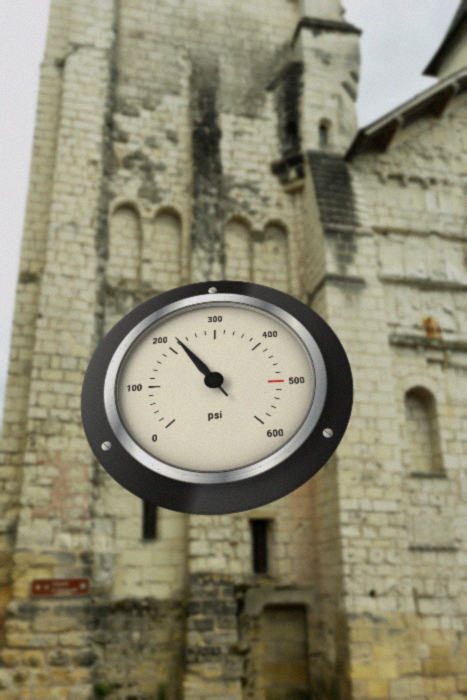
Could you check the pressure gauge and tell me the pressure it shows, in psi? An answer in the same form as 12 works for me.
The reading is 220
